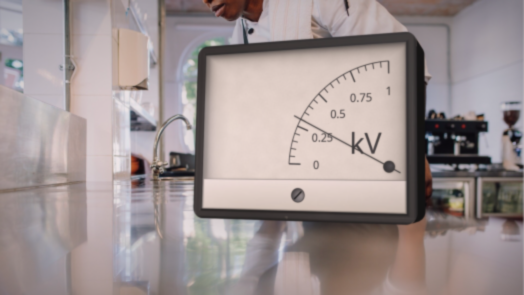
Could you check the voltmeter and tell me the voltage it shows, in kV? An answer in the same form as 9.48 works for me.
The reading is 0.3
